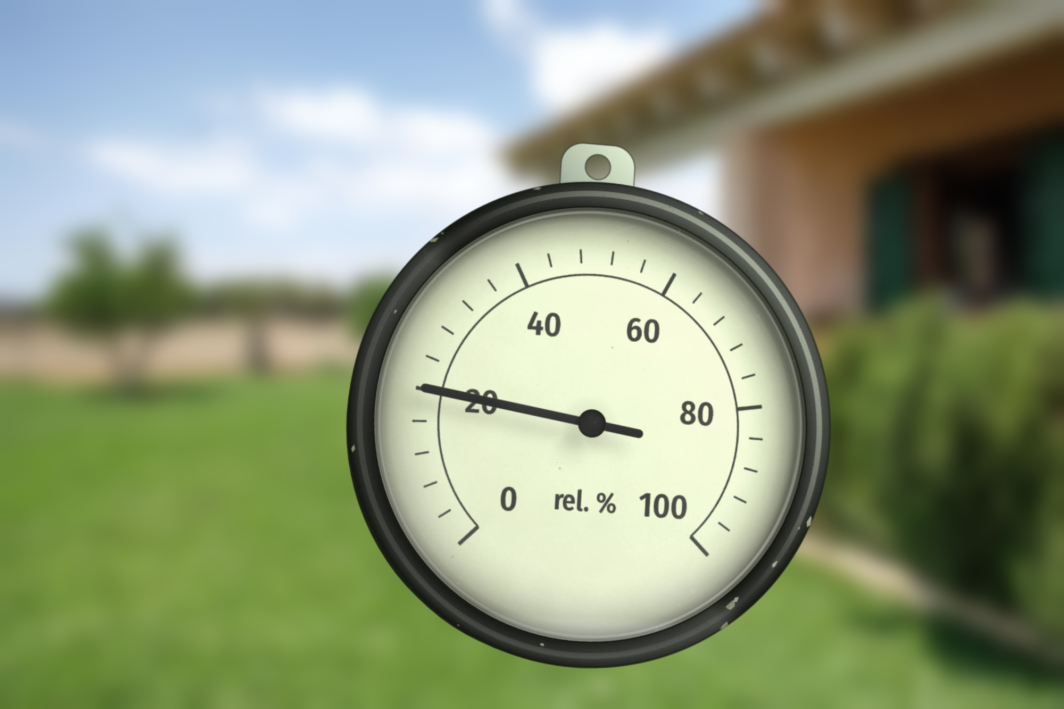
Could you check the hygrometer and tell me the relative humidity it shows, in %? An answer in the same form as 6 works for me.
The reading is 20
